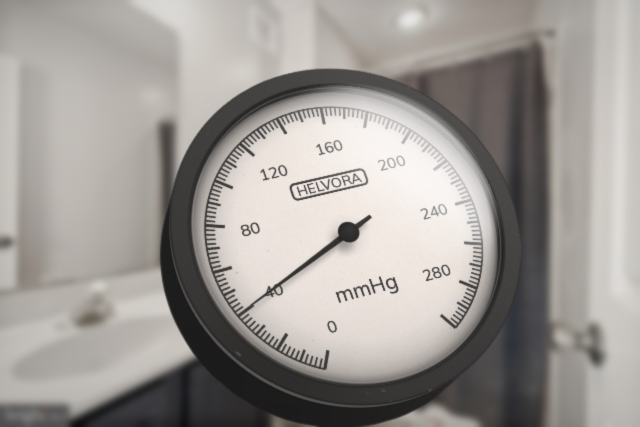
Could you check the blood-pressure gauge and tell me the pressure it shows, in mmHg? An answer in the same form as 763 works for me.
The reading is 40
